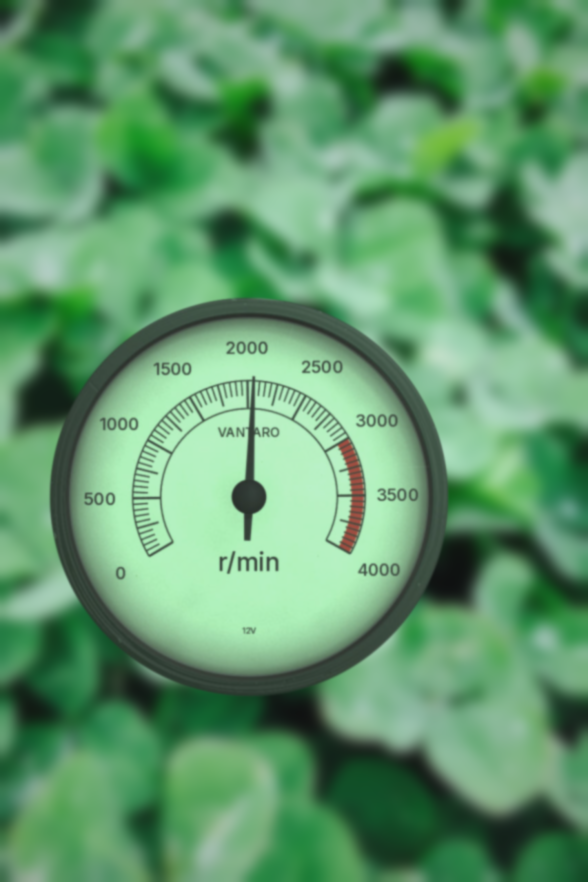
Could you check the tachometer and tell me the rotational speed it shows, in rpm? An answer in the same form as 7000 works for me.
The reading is 2050
